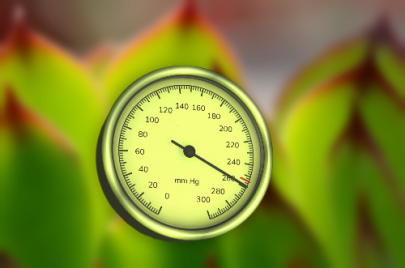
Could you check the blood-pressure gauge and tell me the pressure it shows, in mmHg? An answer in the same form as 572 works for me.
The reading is 260
